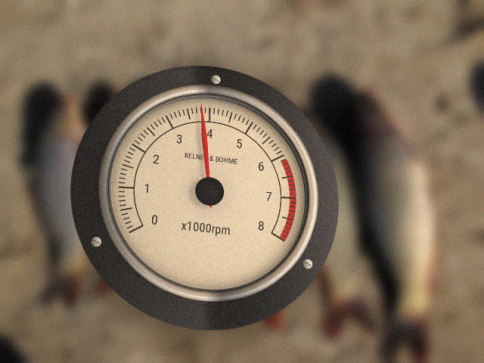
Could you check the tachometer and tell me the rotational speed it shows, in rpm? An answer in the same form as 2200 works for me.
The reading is 3800
